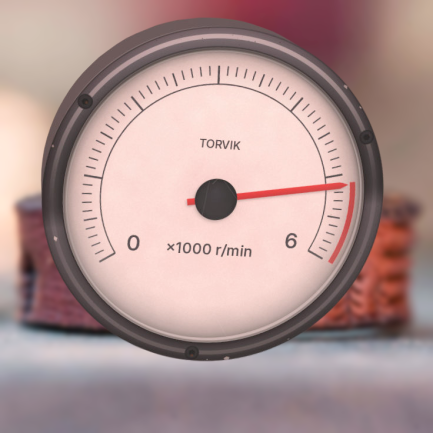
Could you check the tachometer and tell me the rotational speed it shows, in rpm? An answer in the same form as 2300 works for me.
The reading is 5100
